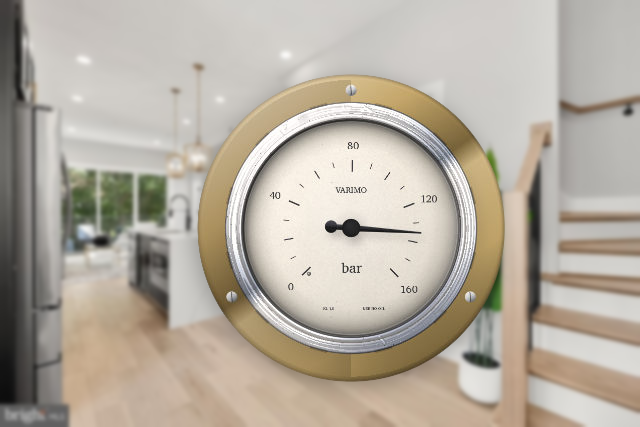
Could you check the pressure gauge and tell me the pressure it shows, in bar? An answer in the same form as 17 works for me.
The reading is 135
